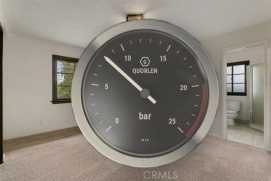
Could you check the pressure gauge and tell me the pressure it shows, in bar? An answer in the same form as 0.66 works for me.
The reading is 8
